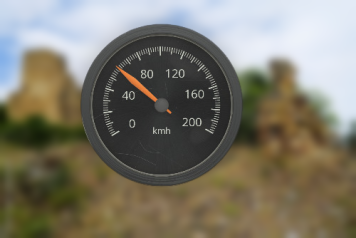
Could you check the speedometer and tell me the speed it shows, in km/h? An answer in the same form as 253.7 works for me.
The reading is 60
